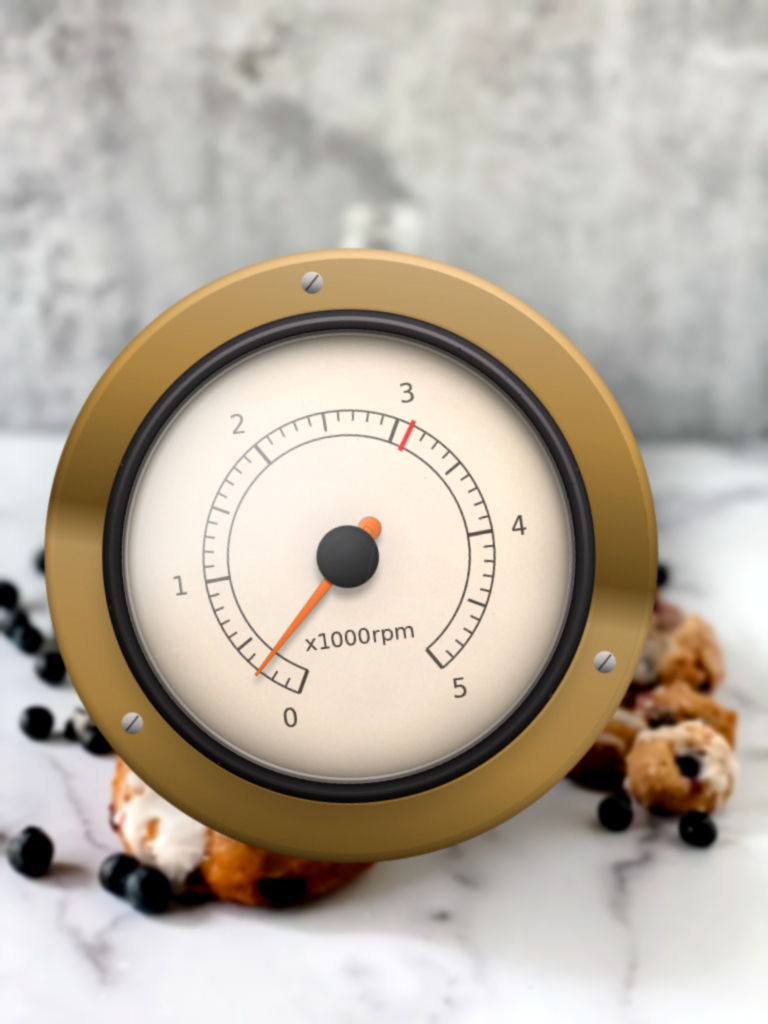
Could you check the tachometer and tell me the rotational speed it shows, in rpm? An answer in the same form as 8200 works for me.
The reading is 300
